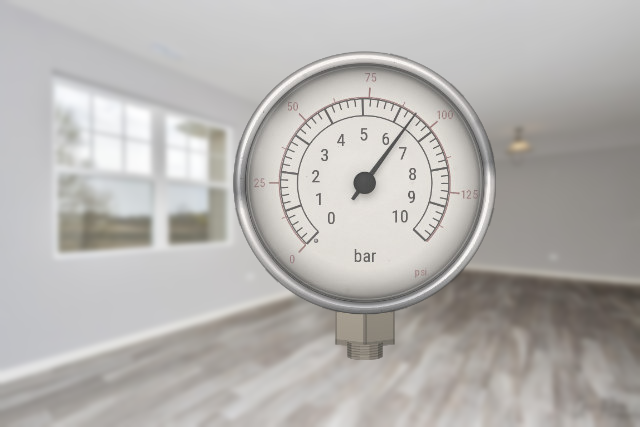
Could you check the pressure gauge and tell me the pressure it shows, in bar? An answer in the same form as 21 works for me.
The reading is 6.4
